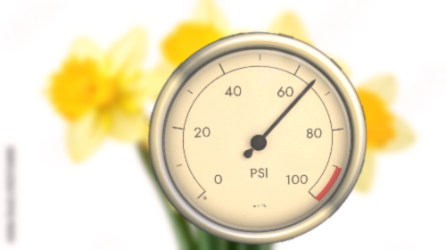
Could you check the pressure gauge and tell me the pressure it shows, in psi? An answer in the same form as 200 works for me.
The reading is 65
